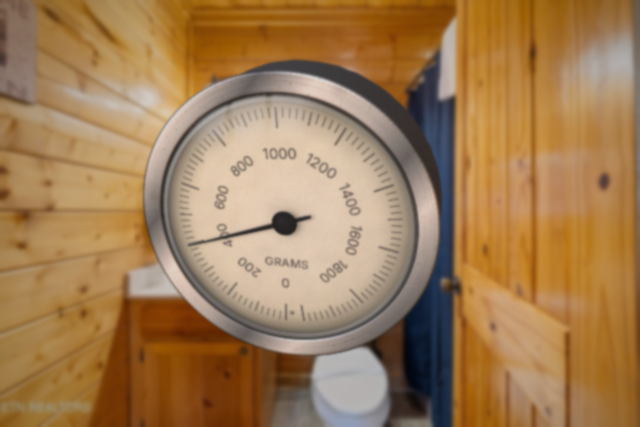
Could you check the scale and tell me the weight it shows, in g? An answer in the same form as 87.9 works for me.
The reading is 400
